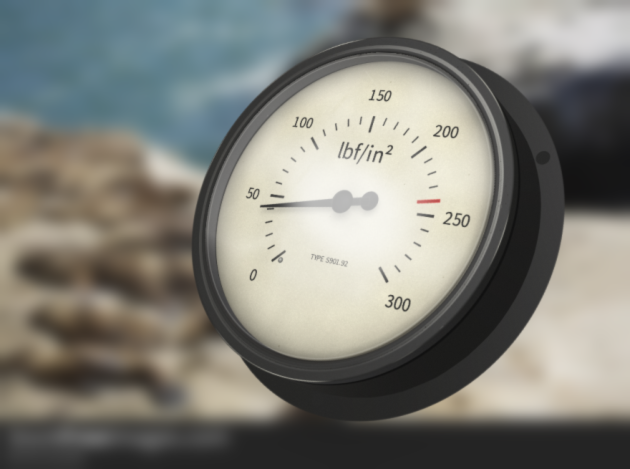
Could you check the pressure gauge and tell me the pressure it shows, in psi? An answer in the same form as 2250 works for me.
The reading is 40
